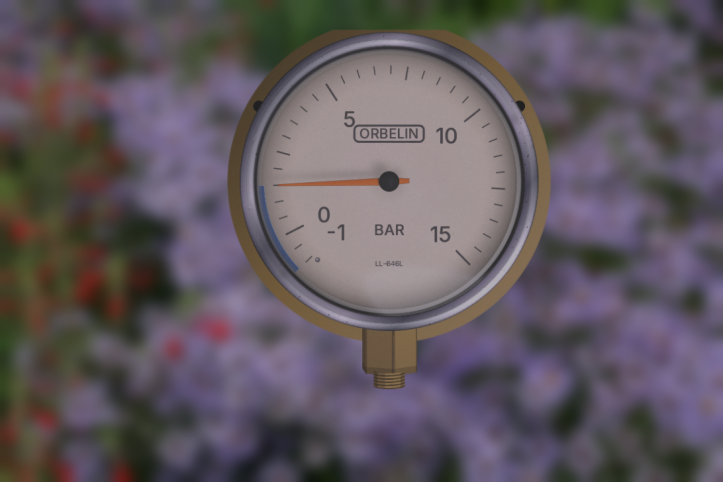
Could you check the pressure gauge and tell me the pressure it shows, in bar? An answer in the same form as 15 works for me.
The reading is 1.5
